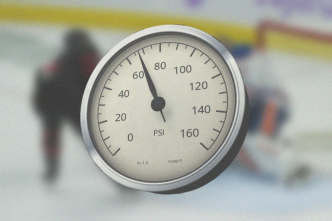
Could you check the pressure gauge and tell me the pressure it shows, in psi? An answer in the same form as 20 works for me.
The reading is 67.5
